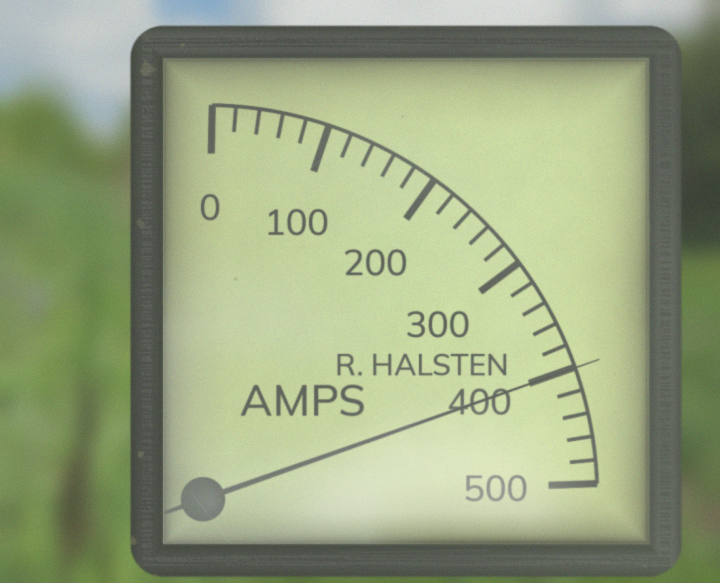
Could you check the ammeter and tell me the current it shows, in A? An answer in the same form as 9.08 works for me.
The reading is 400
